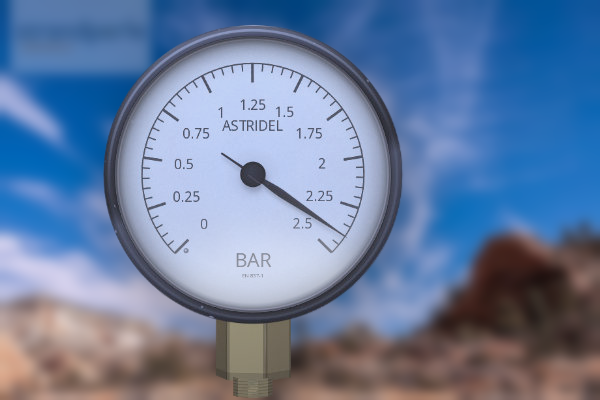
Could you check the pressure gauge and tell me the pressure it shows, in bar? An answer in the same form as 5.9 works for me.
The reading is 2.4
